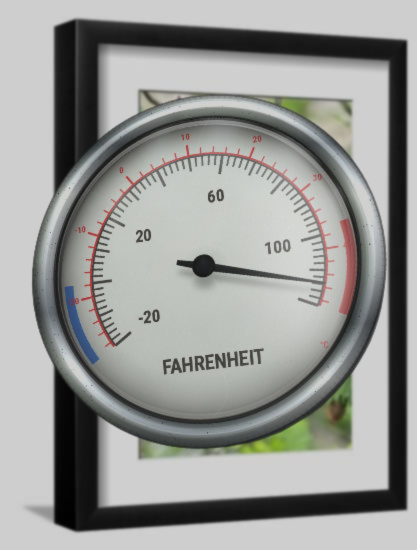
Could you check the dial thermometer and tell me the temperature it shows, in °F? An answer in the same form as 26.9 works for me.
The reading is 114
